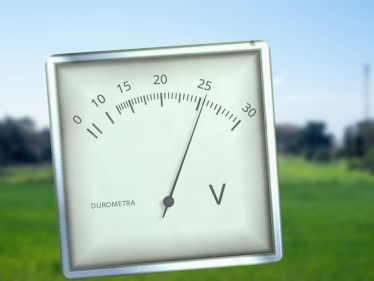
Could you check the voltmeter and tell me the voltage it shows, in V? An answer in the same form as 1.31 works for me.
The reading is 25.5
